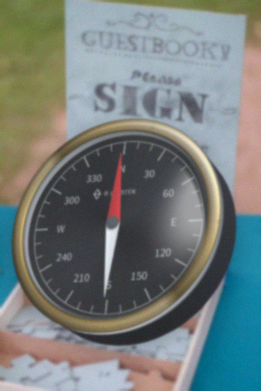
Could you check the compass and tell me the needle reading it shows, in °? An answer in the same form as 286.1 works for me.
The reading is 0
